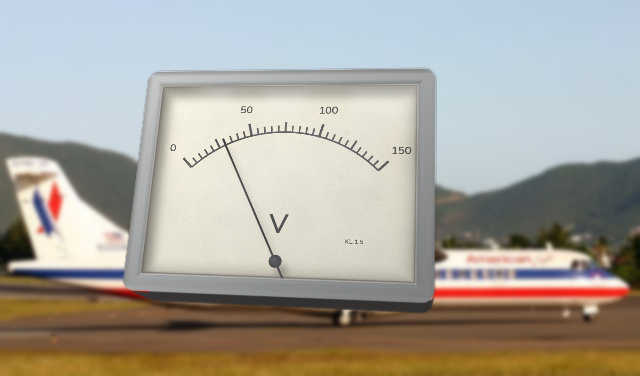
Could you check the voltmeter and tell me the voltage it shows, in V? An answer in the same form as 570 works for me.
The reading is 30
